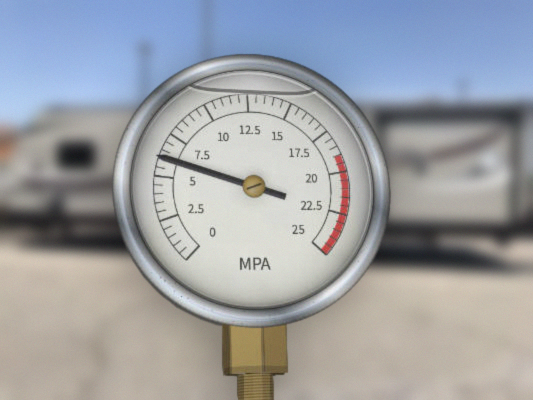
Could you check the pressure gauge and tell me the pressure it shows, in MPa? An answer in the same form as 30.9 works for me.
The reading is 6
